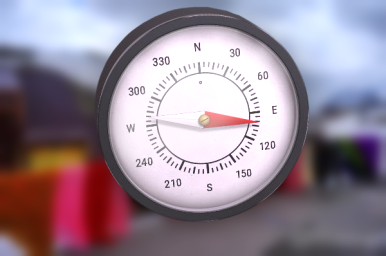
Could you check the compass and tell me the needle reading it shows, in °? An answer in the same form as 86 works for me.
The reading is 100
